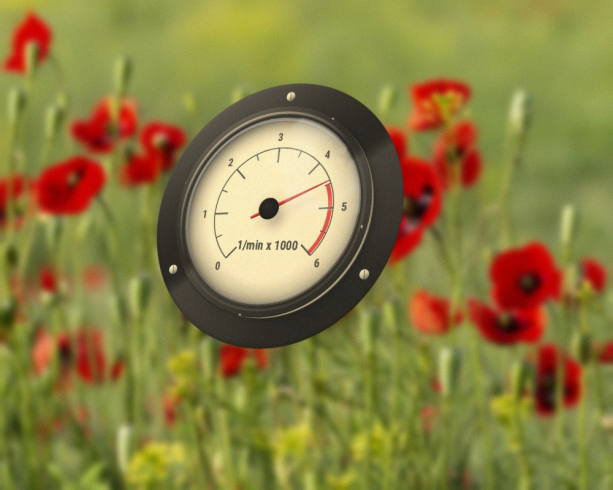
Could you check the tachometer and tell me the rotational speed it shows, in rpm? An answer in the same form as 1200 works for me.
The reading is 4500
